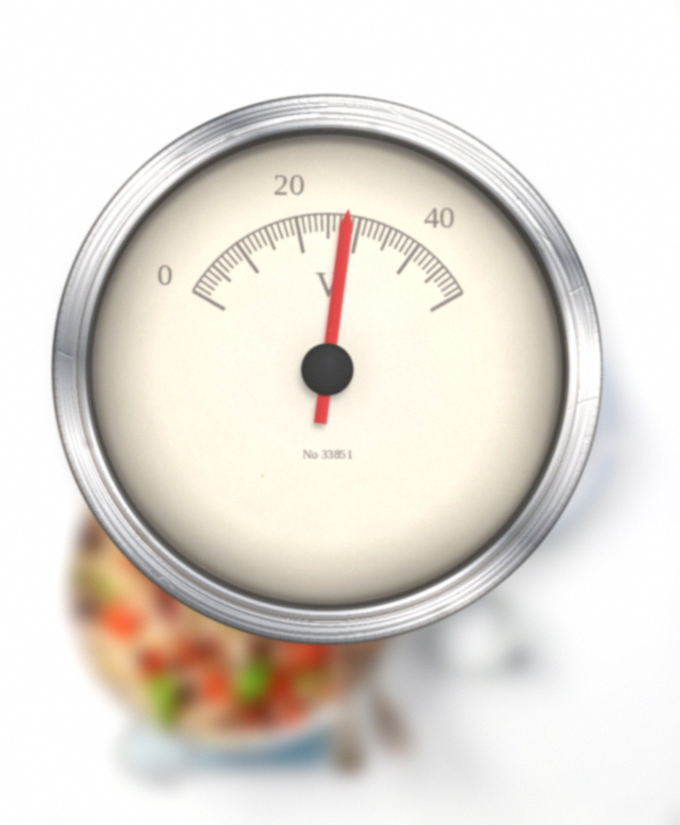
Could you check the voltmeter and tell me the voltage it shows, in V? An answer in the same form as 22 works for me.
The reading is 28
